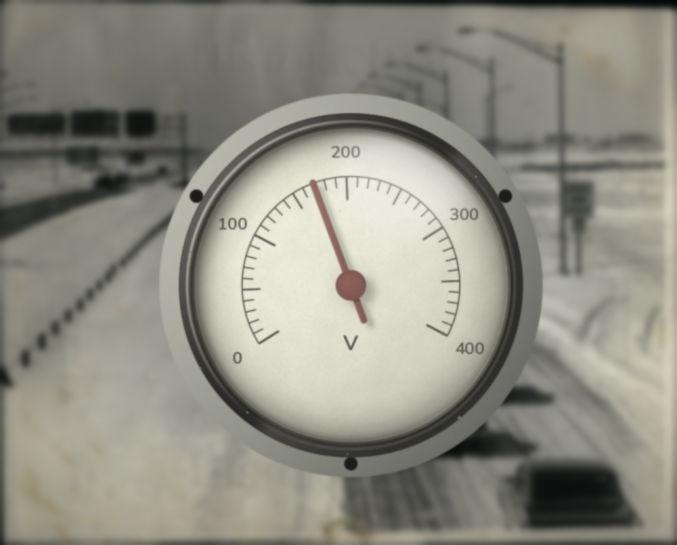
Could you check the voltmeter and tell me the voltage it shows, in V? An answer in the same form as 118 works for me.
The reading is 170
